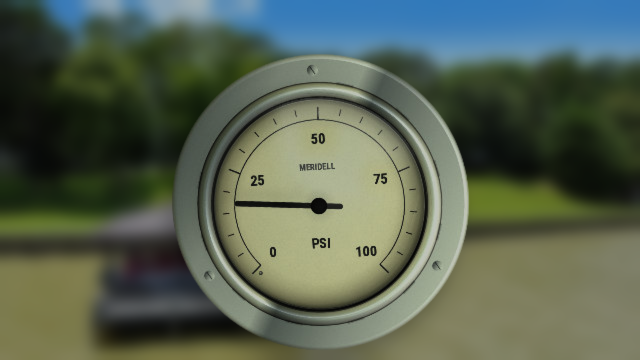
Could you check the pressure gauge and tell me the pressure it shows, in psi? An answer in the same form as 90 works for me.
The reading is 17.5
